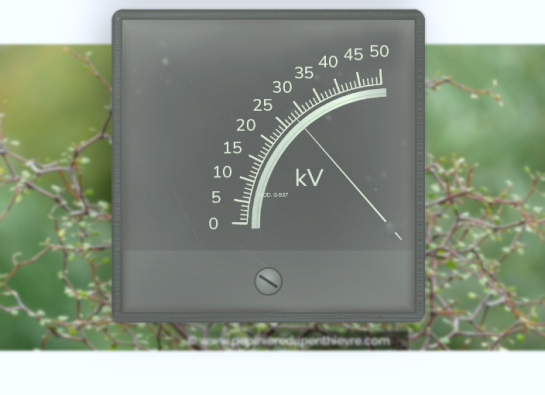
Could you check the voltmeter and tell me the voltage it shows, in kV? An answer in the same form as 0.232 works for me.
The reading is 28
